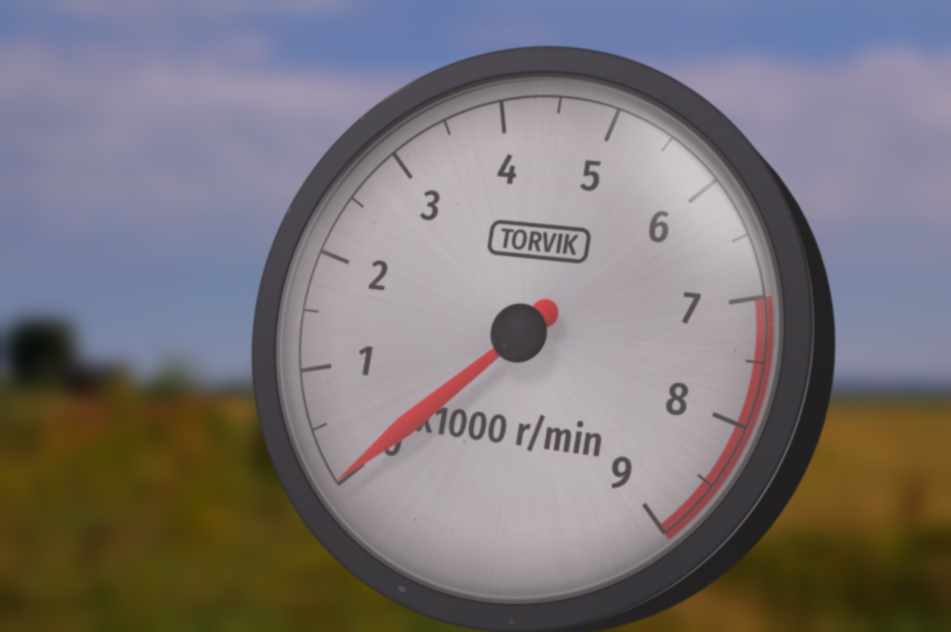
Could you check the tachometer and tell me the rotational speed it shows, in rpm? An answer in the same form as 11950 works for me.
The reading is 0
